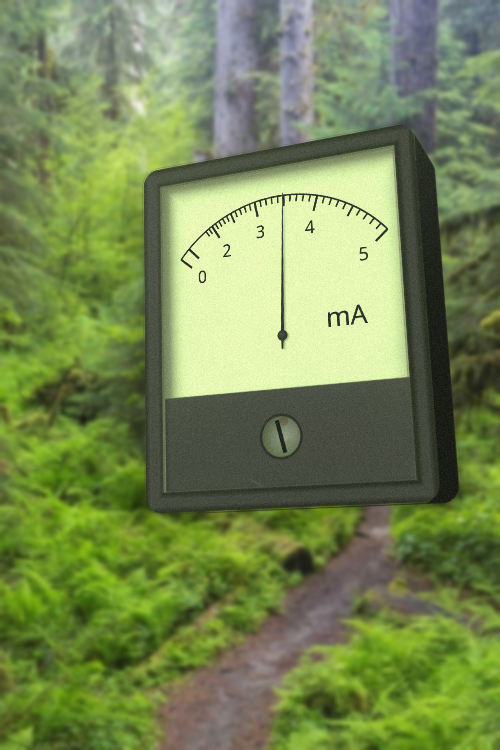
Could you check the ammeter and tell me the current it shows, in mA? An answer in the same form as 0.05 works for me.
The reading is 3.5
